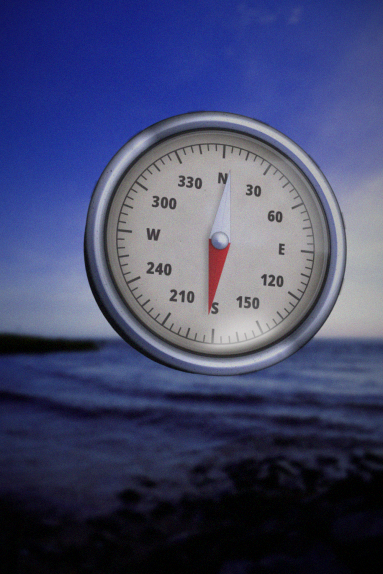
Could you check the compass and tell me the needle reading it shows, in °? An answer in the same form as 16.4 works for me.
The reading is 185
